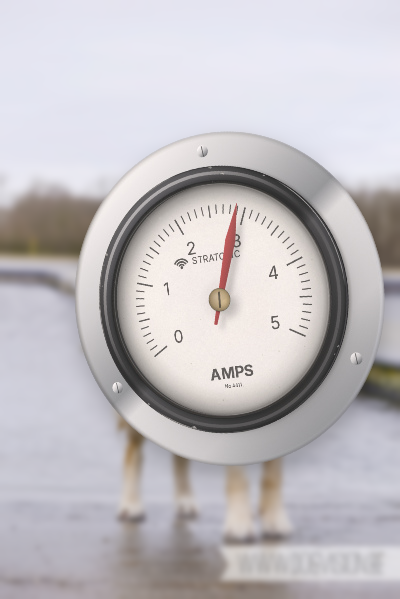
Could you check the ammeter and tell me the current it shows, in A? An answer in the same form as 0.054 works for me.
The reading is 2.9
